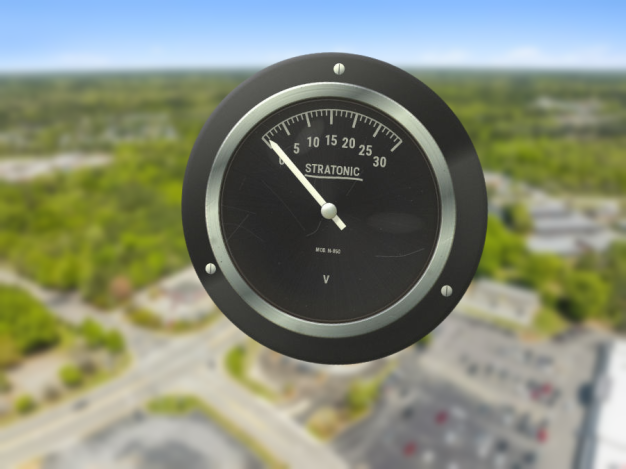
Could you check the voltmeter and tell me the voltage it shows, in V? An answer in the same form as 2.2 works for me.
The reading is 1
